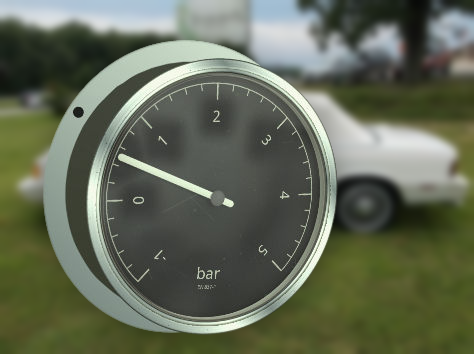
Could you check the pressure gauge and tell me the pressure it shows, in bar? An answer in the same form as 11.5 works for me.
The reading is 0.5
